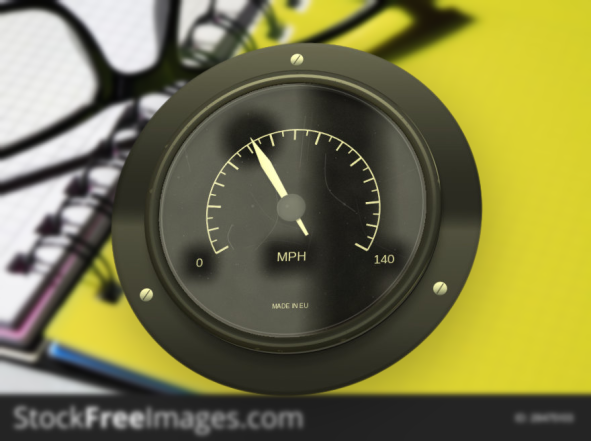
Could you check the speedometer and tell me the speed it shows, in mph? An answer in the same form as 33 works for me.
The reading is 52.5
